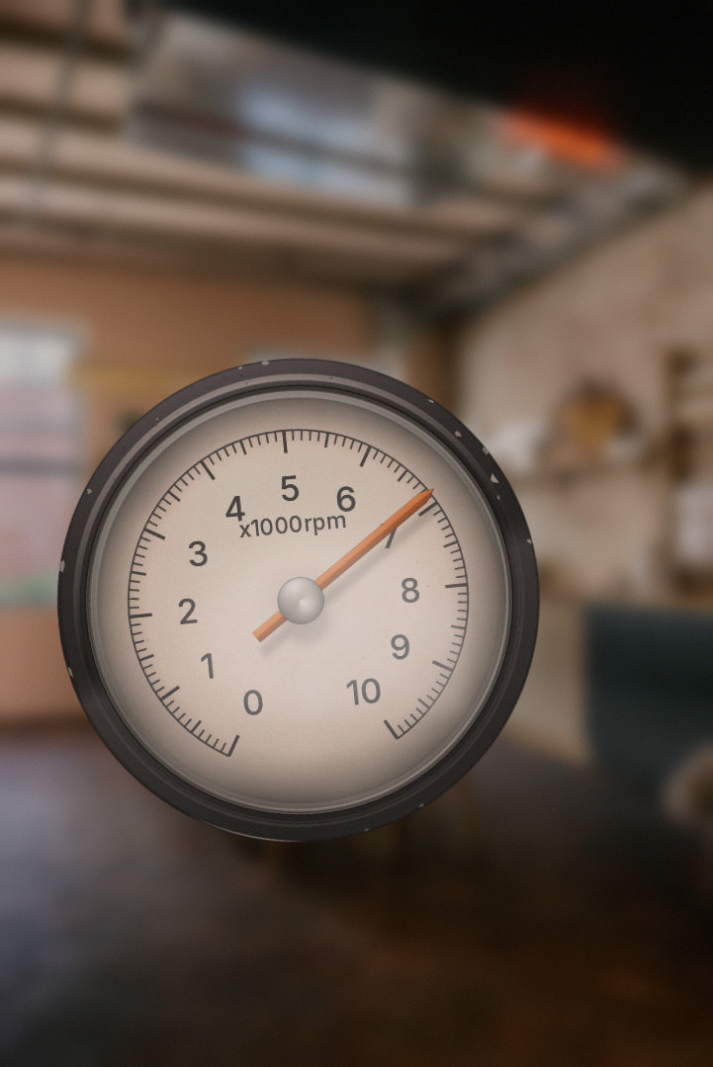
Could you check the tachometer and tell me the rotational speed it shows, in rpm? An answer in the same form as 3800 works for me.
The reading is 6850
